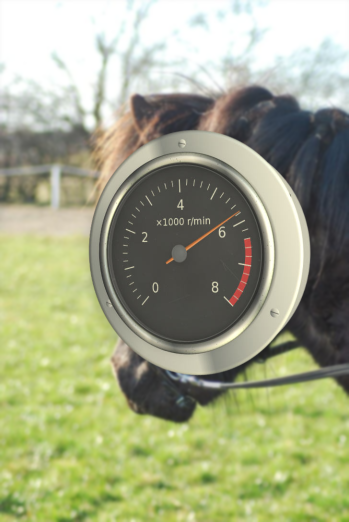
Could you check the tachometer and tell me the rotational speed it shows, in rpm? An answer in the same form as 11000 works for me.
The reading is 5800
